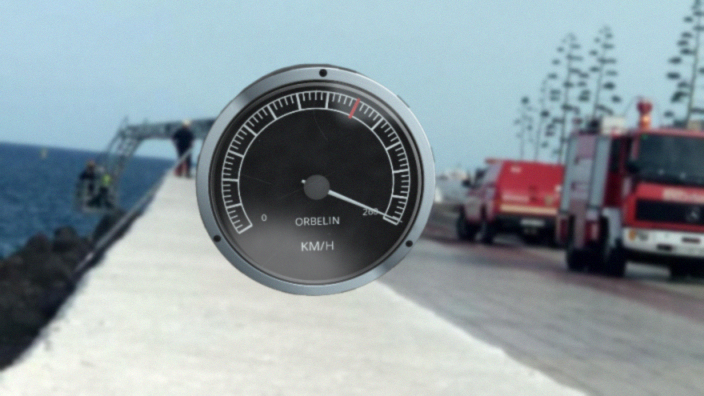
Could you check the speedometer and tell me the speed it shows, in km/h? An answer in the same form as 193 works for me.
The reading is 256
